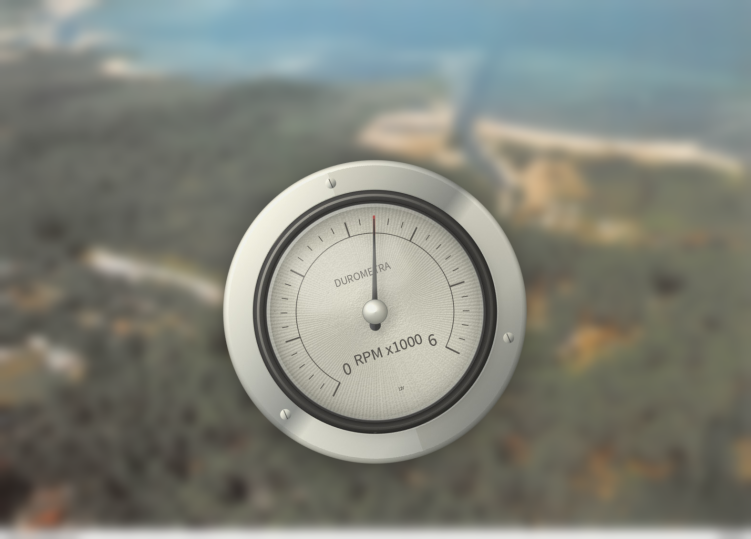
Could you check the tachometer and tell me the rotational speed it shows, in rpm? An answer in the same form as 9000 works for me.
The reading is 3400
